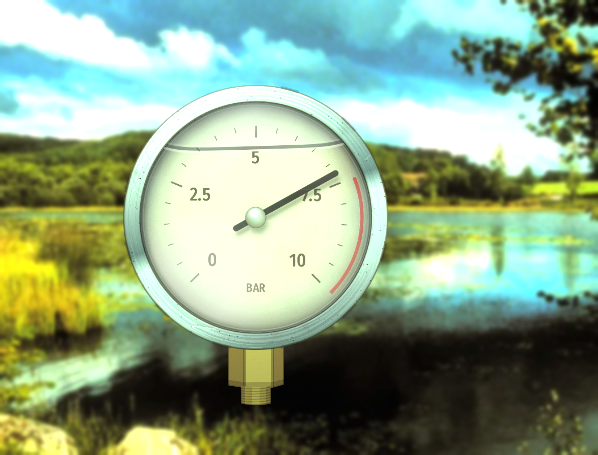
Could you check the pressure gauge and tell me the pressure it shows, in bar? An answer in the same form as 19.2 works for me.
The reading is 7.25
